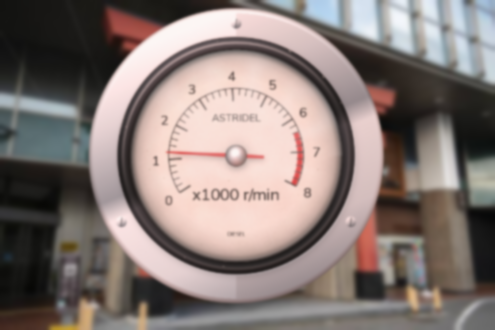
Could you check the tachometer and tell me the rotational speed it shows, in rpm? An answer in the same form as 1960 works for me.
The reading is 1200
